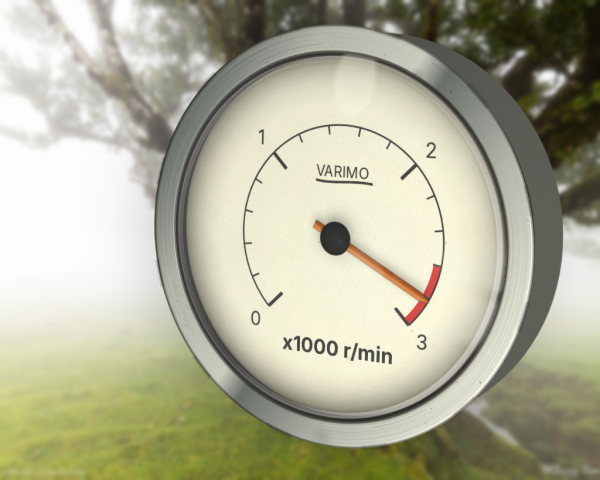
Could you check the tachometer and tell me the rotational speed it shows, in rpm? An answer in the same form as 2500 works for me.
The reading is 2800
